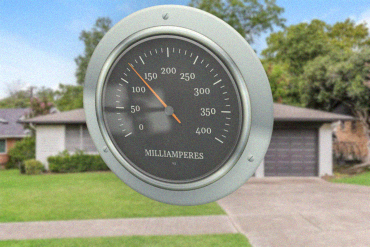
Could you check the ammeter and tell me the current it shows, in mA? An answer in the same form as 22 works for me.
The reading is 130
